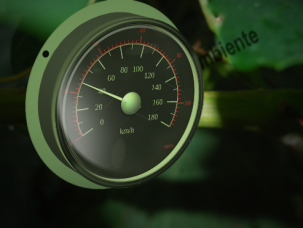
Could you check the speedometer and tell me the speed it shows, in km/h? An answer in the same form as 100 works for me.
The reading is 40
